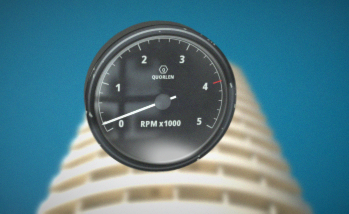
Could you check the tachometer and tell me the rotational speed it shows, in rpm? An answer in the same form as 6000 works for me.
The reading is 200
